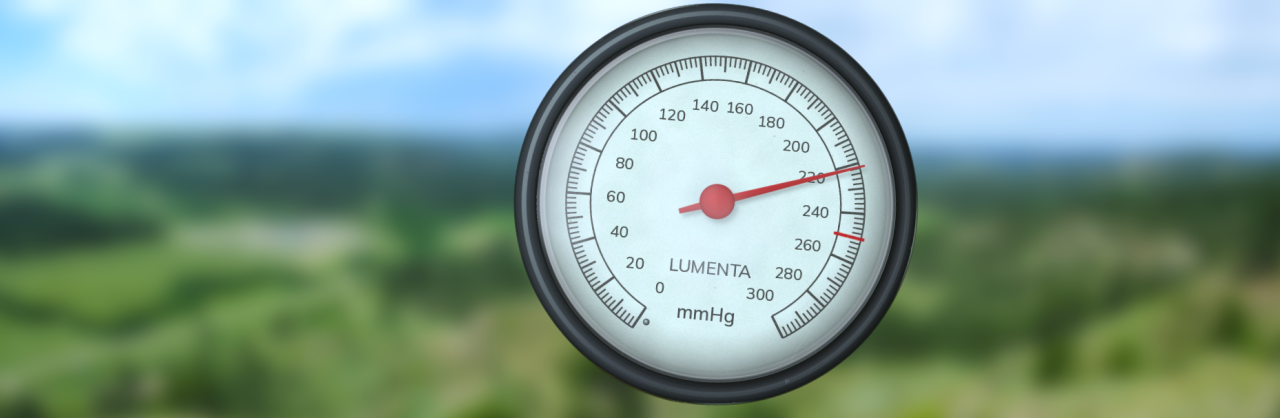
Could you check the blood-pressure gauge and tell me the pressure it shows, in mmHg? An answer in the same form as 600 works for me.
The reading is 222
